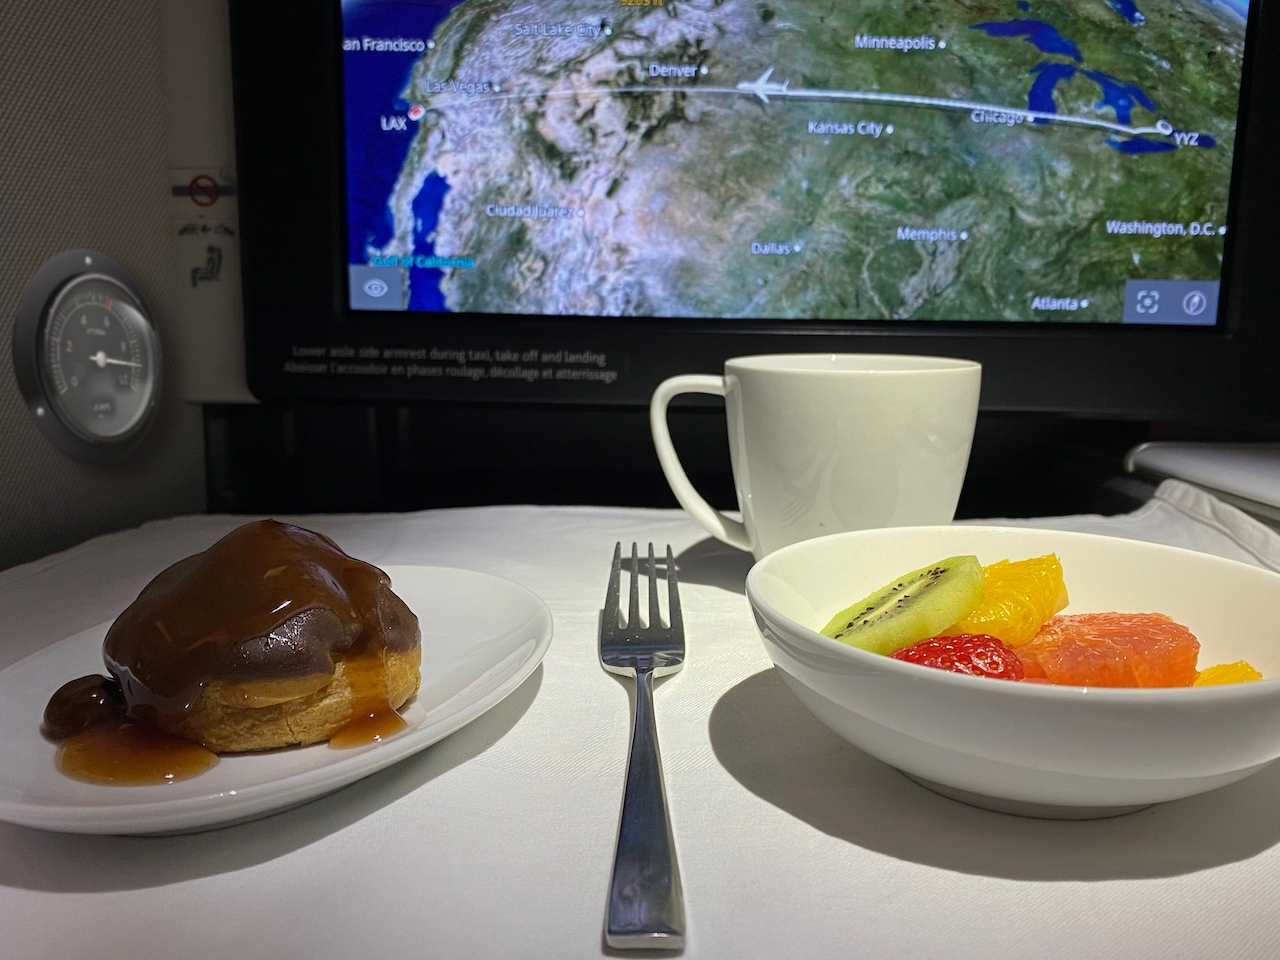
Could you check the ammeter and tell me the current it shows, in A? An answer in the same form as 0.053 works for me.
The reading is 9
